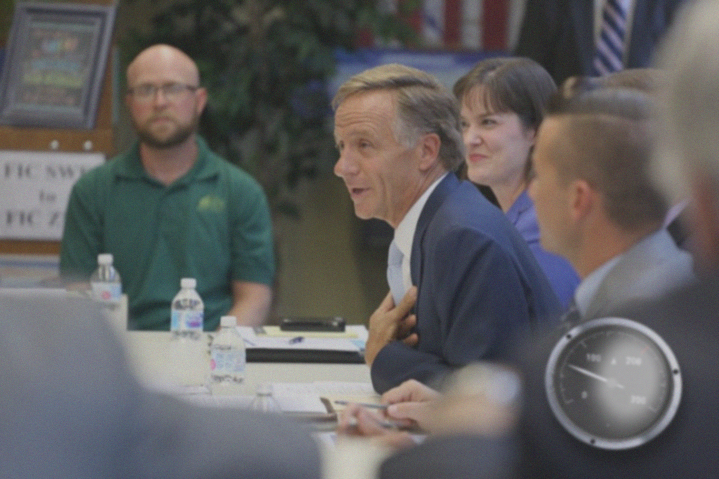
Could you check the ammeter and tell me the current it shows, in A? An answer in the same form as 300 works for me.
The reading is 60
